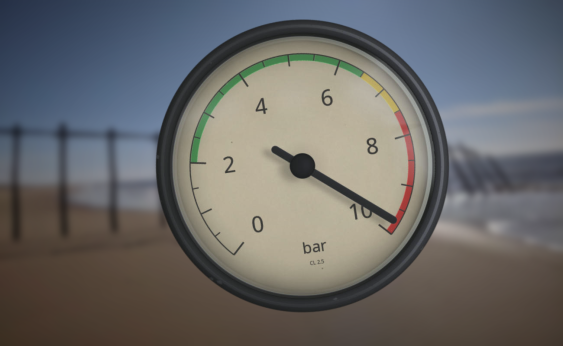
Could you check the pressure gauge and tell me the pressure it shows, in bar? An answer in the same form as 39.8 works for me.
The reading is 9.75
